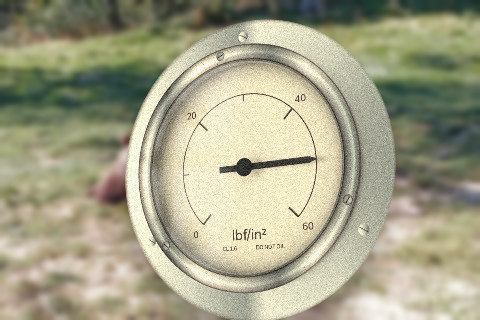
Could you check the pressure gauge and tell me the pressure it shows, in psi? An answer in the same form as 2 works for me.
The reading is 50
